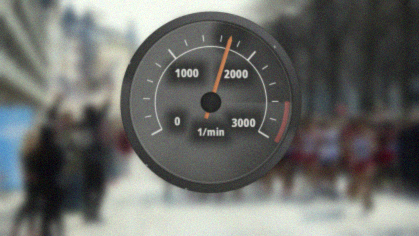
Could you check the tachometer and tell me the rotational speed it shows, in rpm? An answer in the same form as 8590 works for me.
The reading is 1700
